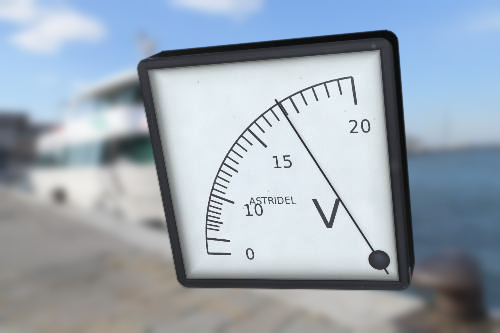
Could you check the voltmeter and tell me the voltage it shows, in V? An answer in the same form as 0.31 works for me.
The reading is 17
